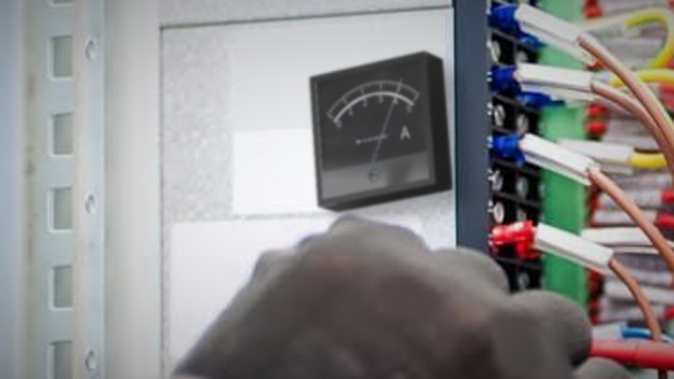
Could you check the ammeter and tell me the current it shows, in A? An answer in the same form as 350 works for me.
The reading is 4
